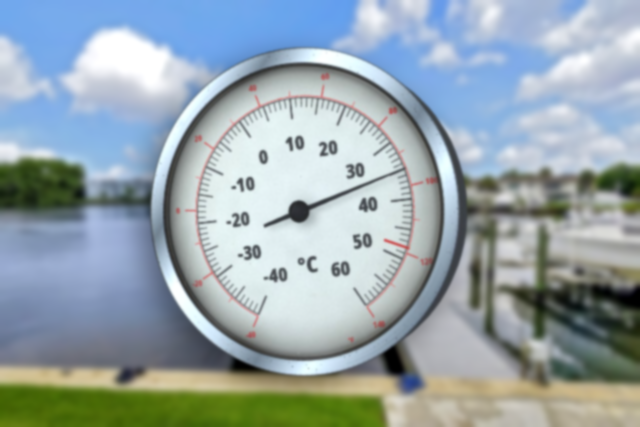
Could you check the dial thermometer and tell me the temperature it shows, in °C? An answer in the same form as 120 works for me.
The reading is 35
